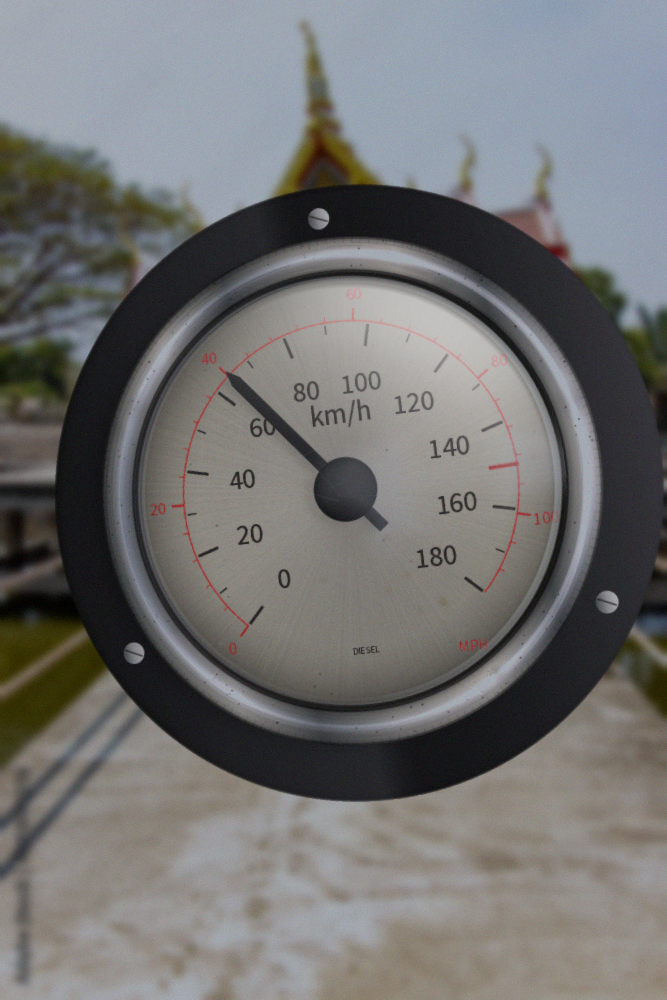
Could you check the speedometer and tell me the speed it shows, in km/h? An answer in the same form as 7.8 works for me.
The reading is 65
